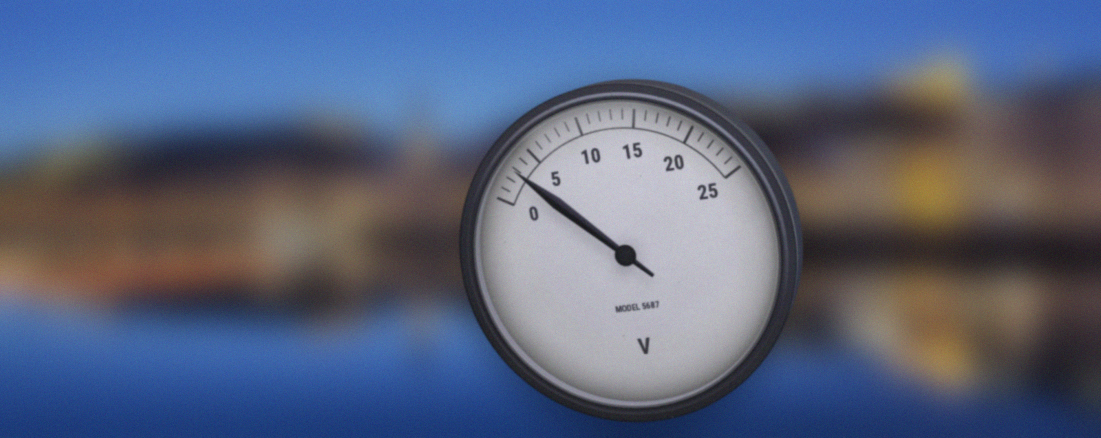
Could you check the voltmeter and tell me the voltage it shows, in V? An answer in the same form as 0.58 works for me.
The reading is 3
